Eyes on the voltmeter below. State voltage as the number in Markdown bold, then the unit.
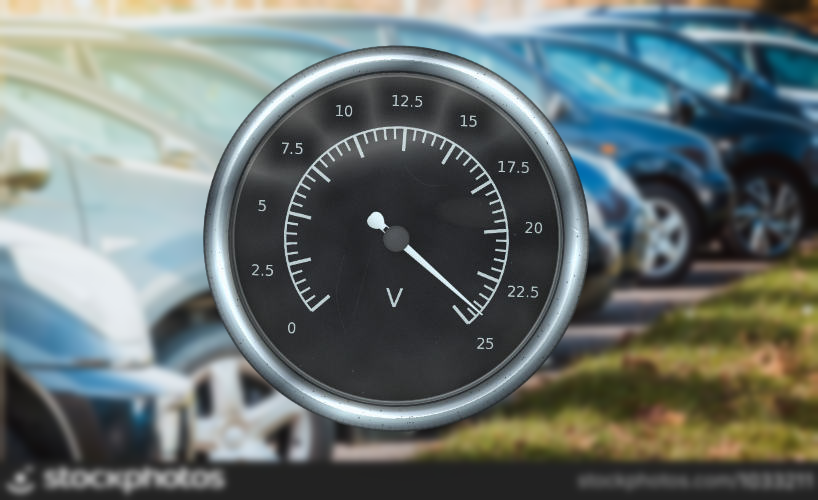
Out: **24.25** V
